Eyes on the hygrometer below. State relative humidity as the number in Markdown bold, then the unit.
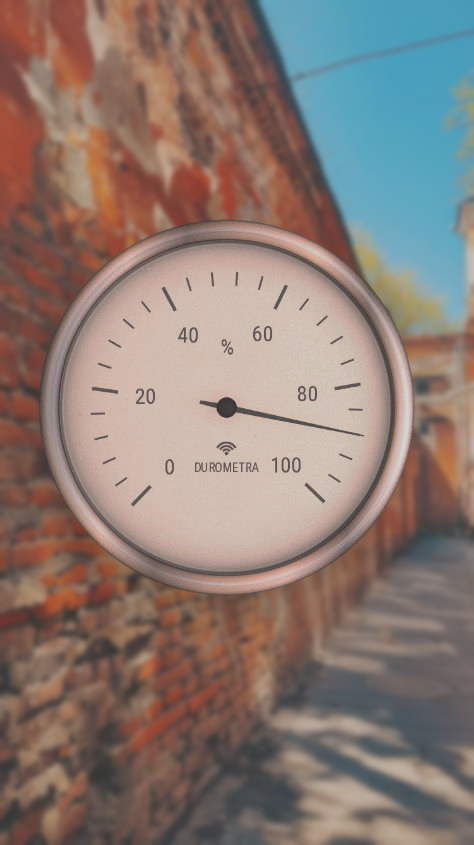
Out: **88** %
